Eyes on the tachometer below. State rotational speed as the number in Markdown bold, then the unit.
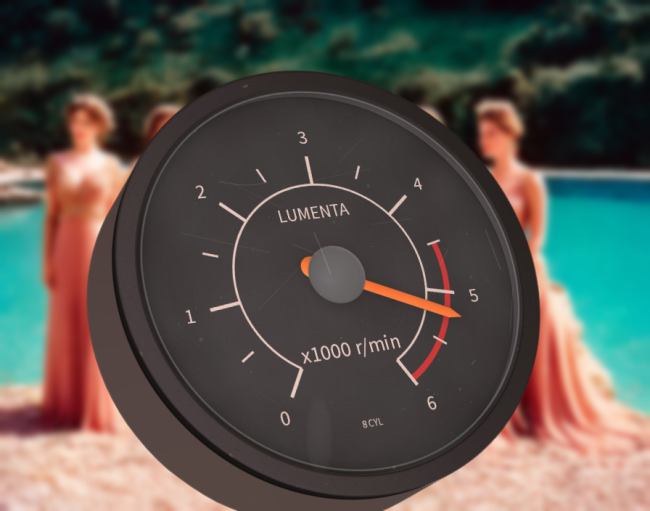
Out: **5250** rpm
